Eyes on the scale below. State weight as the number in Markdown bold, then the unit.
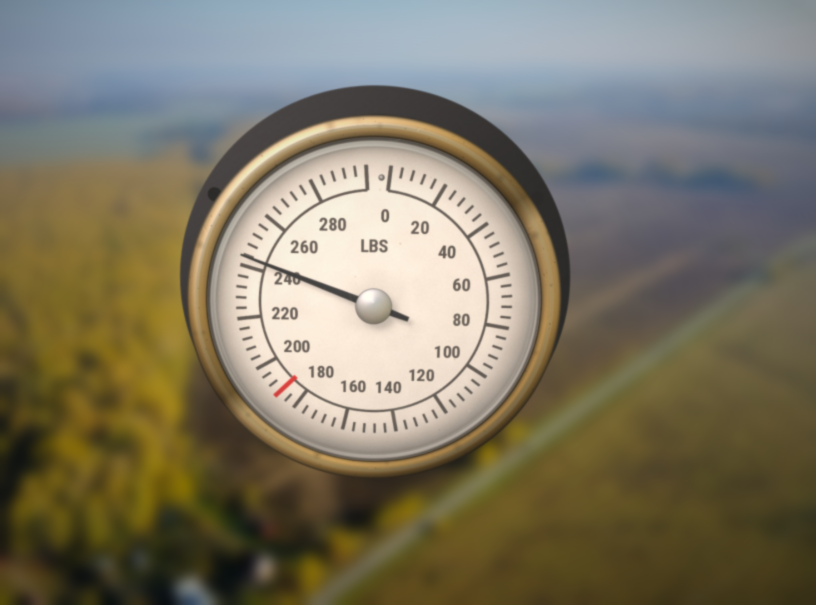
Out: **244** lb
